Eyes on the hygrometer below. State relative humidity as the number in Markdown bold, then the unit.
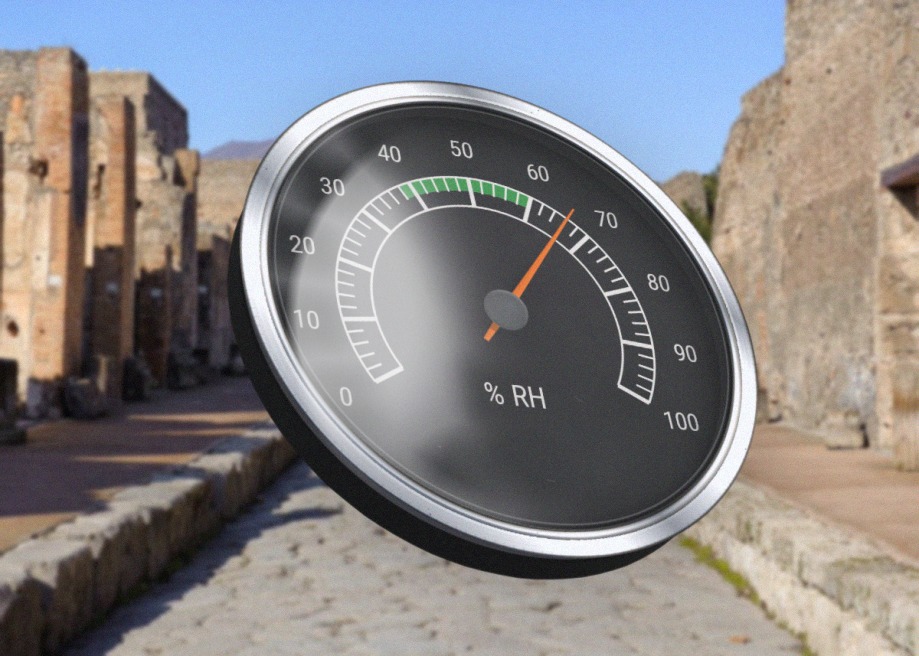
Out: **66** %
